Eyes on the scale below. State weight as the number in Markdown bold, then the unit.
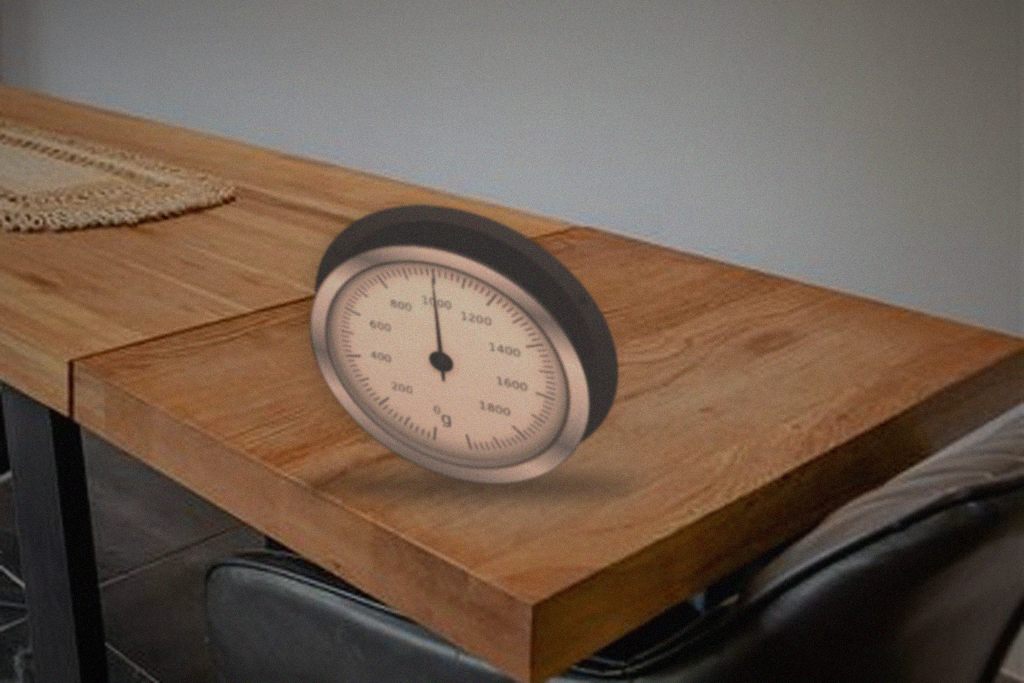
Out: **1000** g
